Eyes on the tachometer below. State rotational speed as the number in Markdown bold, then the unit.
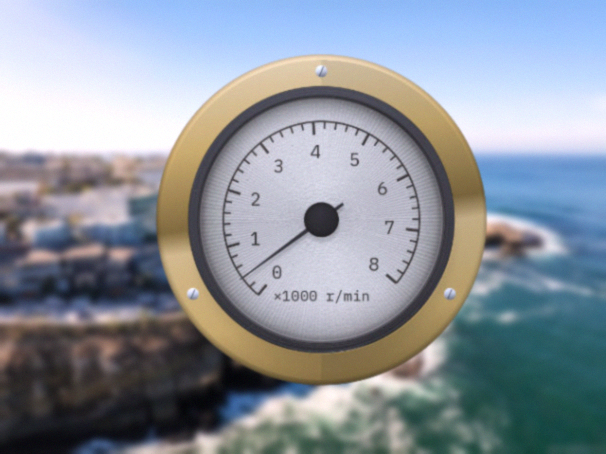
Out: **400** rpm
